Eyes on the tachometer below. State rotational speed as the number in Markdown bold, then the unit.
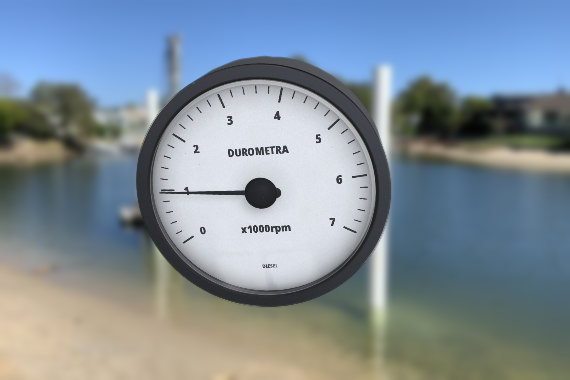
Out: **1000** rpm
